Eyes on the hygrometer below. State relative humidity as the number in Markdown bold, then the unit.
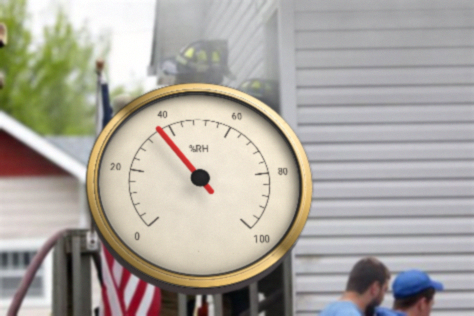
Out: **36** %
